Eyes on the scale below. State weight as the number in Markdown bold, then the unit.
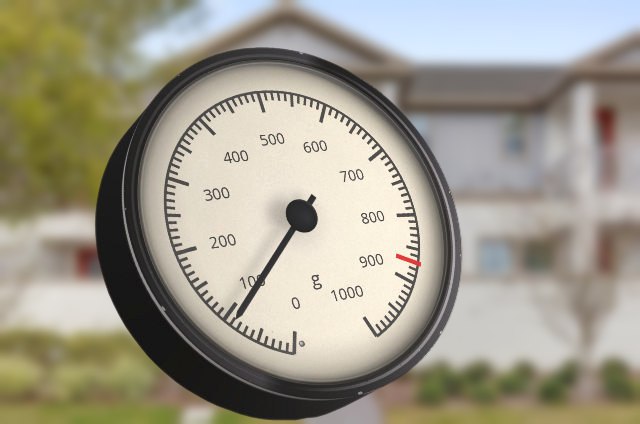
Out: **90** g
